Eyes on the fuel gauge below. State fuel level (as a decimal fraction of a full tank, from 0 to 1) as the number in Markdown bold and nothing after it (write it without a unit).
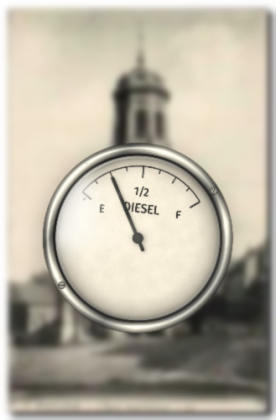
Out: **0.25**
